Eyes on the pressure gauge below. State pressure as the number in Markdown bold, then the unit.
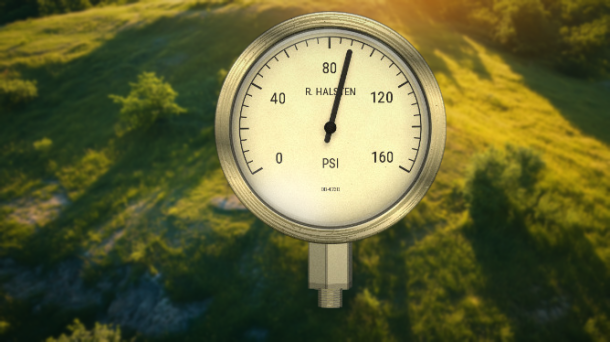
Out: **90** psi
